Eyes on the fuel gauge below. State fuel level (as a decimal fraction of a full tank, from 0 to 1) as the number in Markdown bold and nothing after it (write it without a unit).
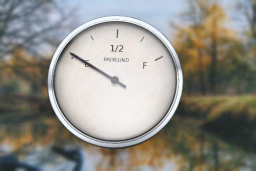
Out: **0**
